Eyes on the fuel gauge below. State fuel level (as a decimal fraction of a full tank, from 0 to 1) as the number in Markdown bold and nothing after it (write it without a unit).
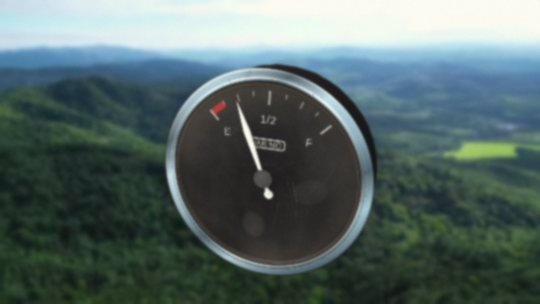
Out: **0.25**
